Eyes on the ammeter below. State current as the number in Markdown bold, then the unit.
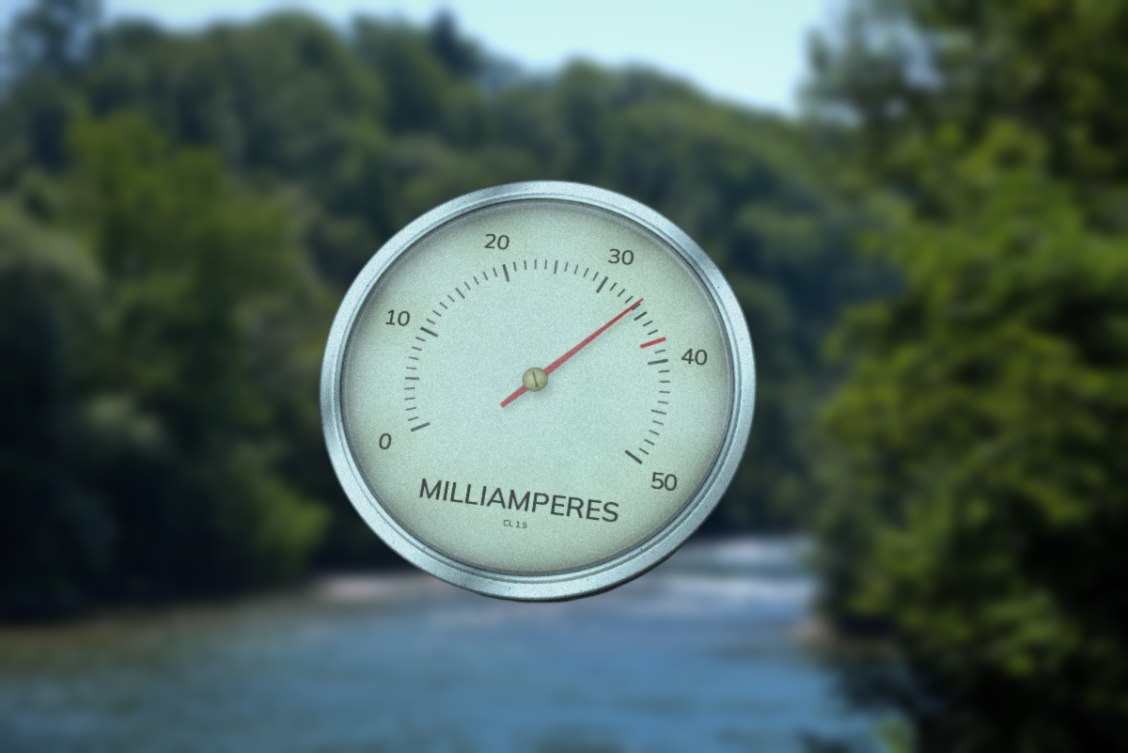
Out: **34** mA
